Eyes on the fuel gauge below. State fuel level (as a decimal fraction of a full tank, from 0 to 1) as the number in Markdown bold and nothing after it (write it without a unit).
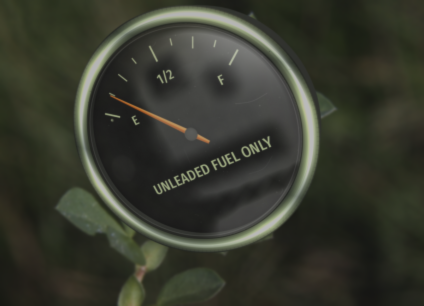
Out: **0.125**
